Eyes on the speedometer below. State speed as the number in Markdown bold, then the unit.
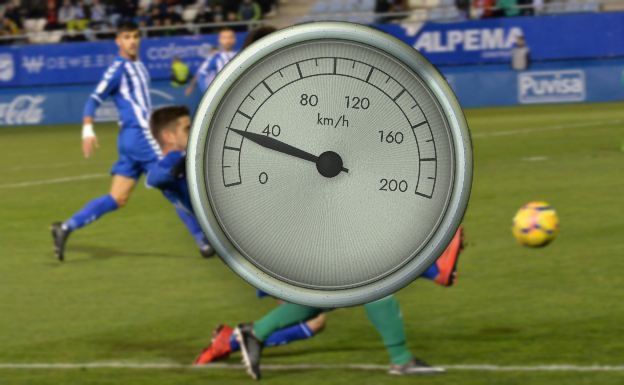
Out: **30** km/h
